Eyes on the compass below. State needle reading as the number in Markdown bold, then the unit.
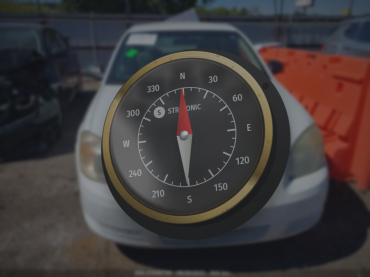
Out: **0** °
